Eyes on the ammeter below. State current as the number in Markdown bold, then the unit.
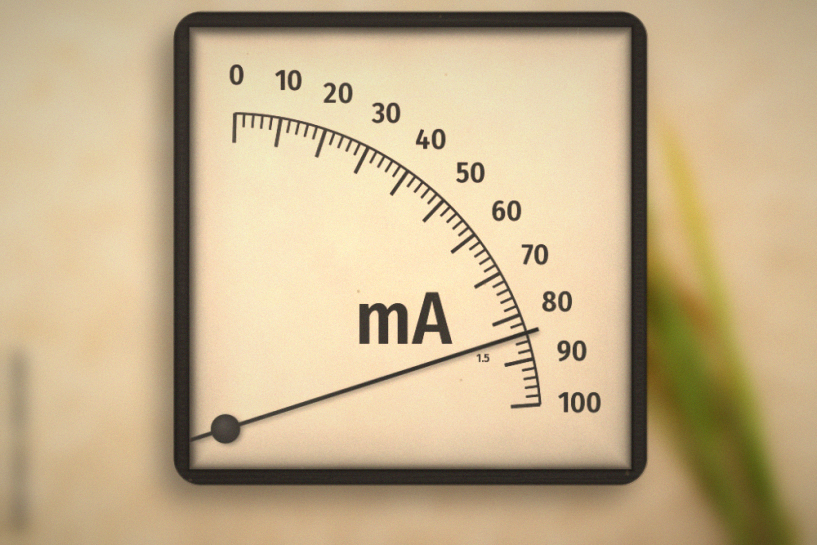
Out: **84** mA
